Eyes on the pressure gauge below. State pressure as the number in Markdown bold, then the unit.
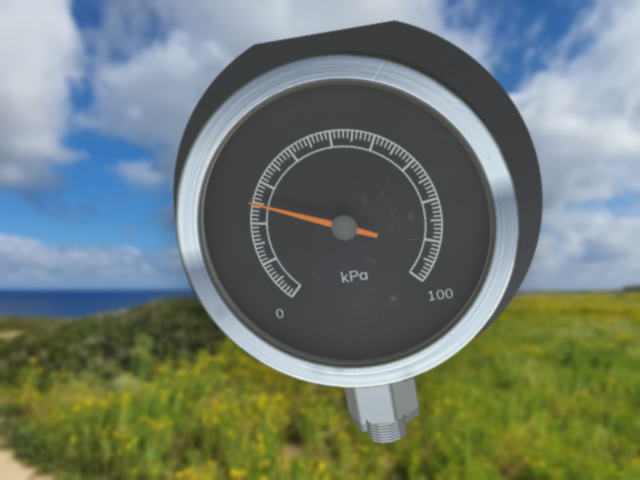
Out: **25** kPa
